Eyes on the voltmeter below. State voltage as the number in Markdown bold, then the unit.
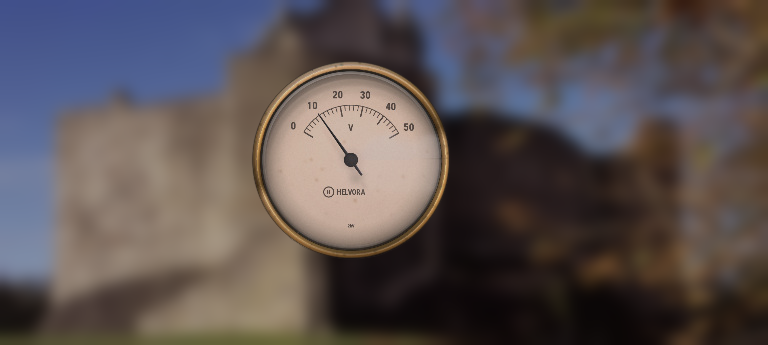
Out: **10** V
